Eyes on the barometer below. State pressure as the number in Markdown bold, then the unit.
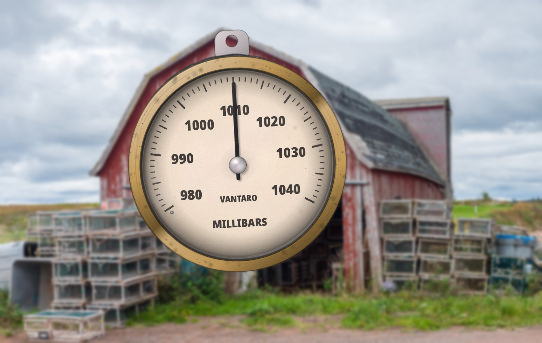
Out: **1010** mbar
